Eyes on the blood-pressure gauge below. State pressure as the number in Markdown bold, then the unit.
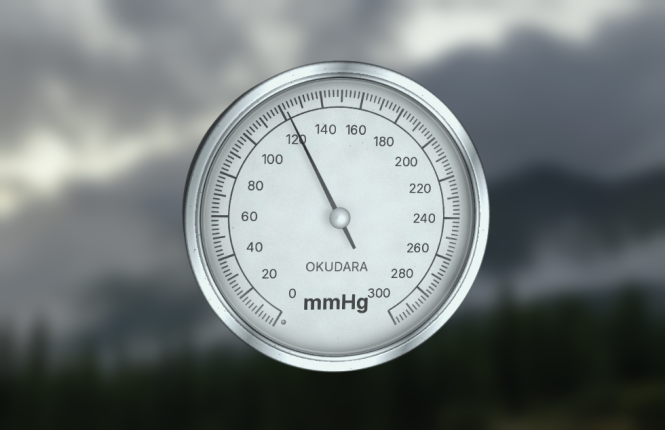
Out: **122** mmHg
